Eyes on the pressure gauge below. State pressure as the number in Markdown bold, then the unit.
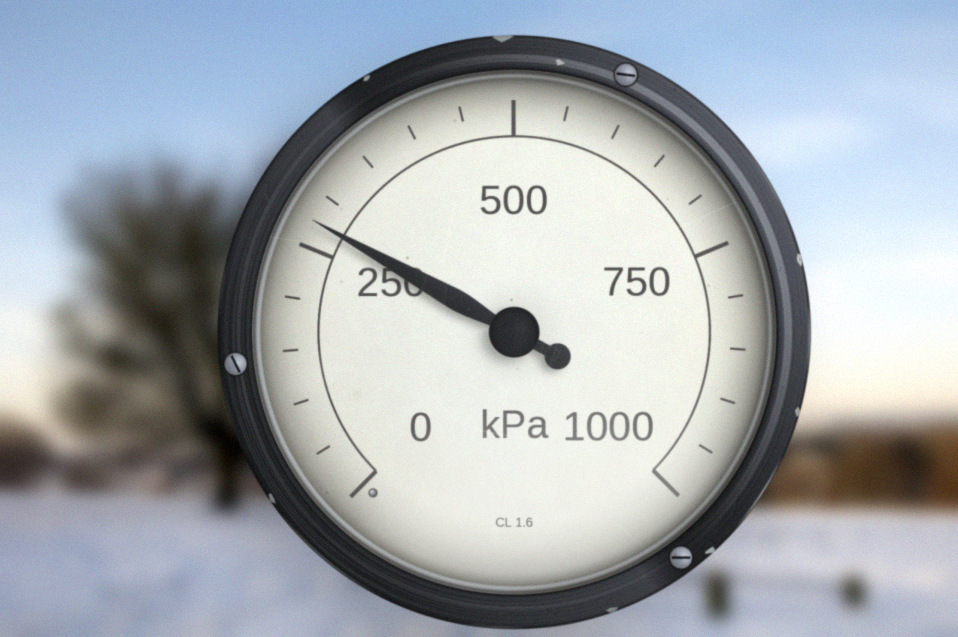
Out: **275** kPa
